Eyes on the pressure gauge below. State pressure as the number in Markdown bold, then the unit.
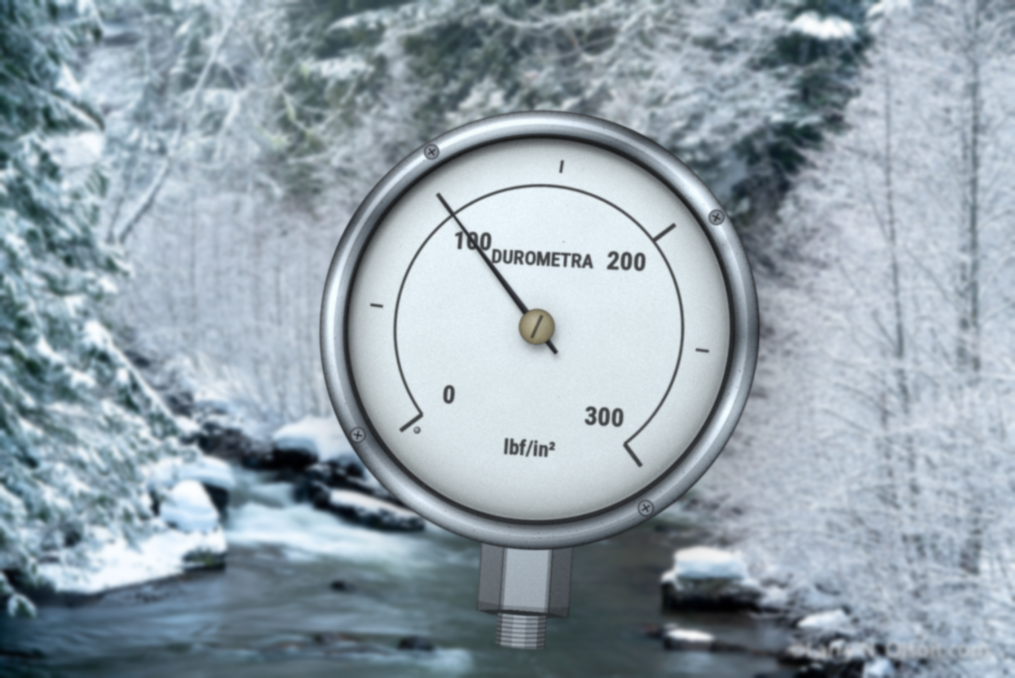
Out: **100** psi
